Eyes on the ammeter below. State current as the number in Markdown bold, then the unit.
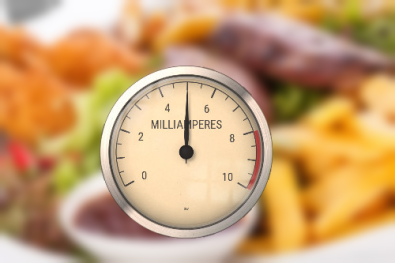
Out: **5** mA
